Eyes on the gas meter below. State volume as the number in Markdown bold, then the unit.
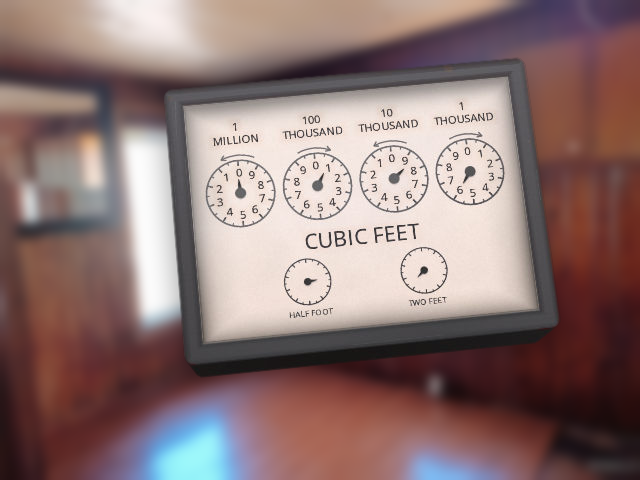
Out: **8600** ft³
